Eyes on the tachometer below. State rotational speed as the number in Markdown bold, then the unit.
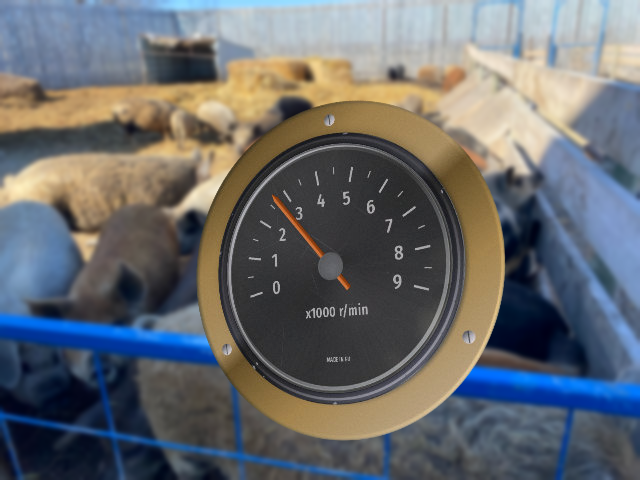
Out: **2750** rpm
